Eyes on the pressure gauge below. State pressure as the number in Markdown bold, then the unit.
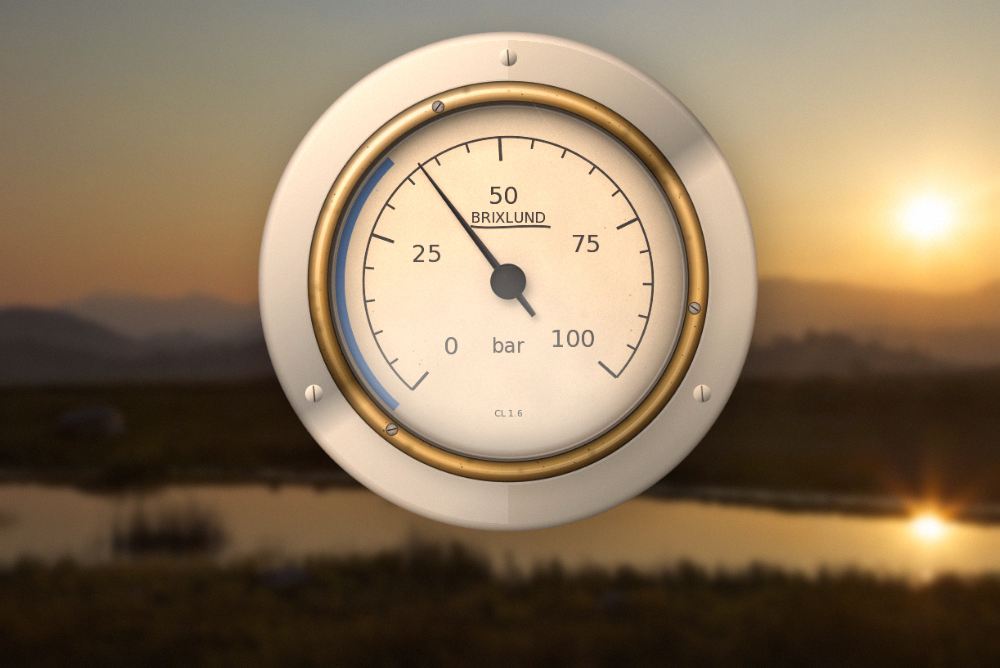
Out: **37.5** bar
